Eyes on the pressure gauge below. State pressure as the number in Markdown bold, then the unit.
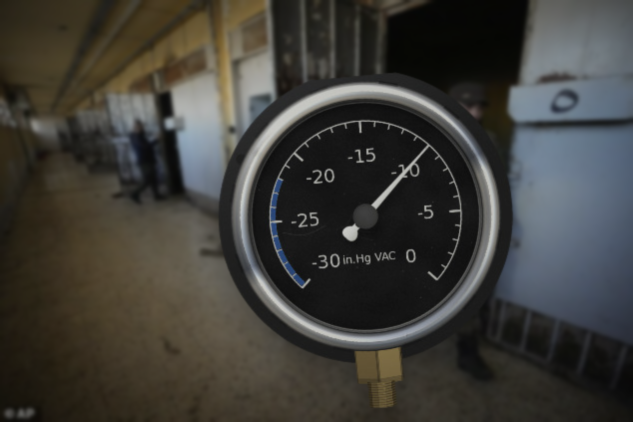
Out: **-10** inHg
